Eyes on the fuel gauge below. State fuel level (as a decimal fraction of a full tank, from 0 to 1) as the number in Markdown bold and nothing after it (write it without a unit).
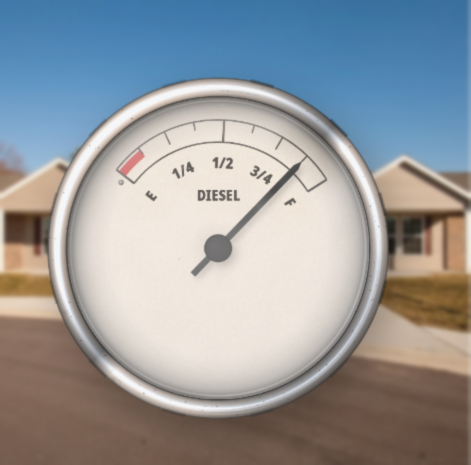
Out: **0.875**
